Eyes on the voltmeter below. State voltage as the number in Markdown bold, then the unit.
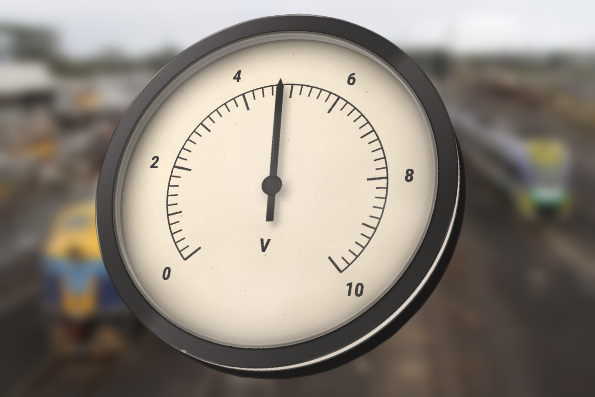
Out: **4.8** V
